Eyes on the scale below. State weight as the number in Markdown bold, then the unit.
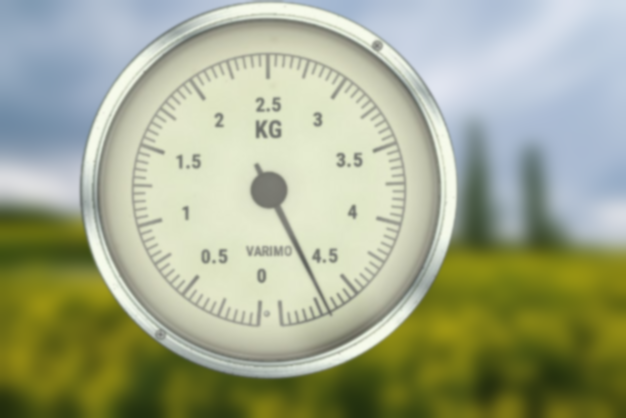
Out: **4.7** kg
